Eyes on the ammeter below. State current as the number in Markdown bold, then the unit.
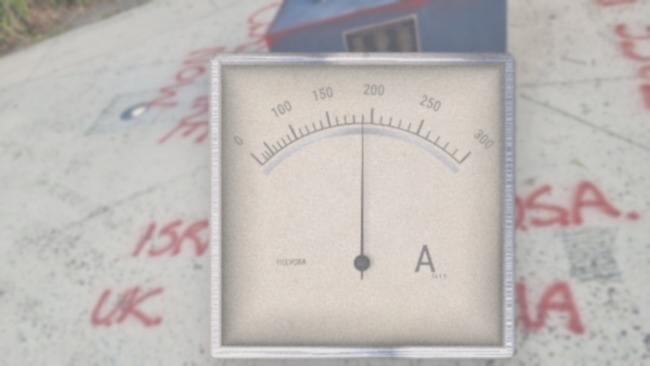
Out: **190** A
